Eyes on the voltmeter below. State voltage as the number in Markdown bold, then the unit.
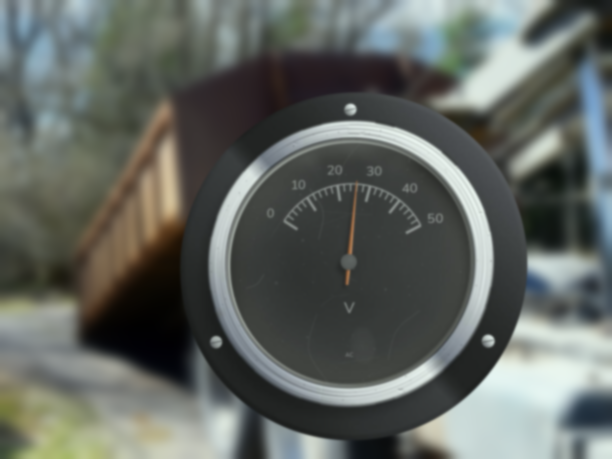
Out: **26** V
